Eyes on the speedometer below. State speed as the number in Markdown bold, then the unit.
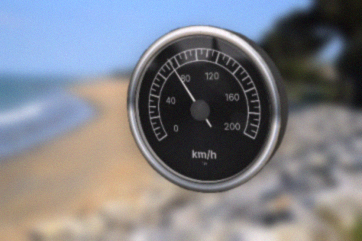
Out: **75** km/h
